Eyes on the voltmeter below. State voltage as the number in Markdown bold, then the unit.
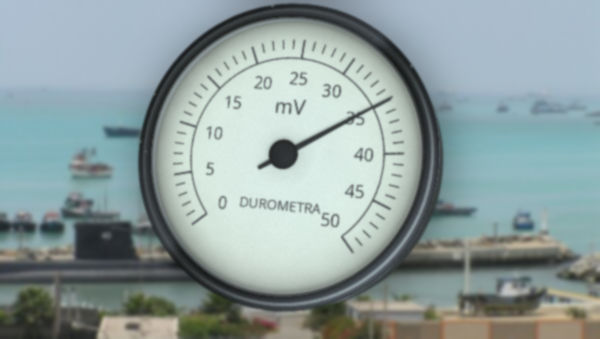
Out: **35** mV
